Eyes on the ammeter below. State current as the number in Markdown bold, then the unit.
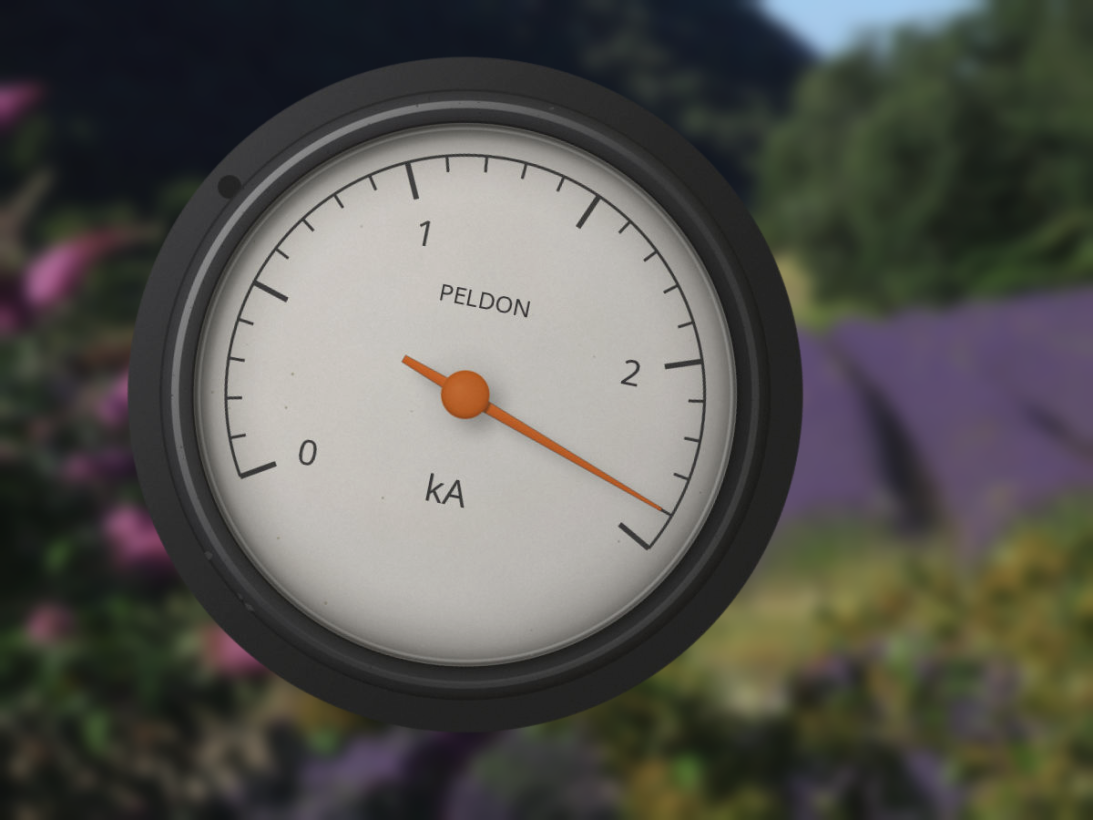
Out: **2.4** kA
